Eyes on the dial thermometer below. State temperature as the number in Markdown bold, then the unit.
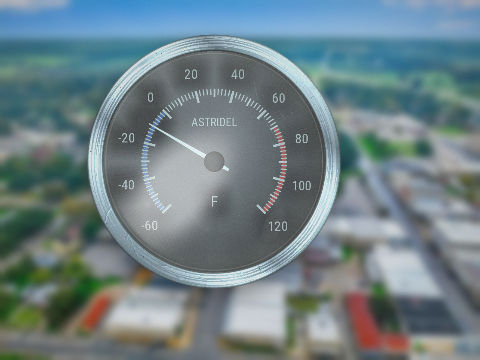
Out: **-10** °F
